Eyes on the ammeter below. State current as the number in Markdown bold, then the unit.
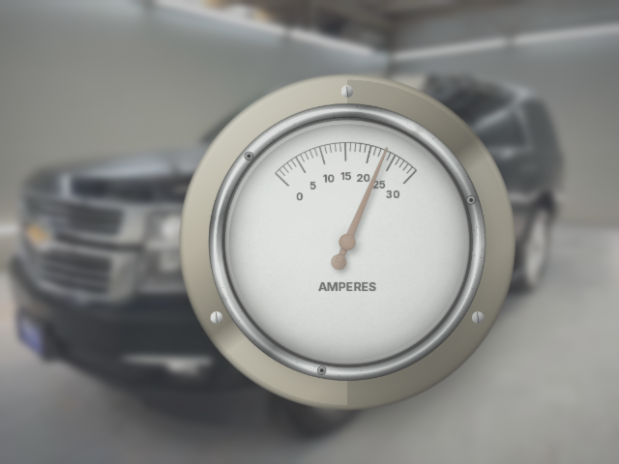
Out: **23** A
